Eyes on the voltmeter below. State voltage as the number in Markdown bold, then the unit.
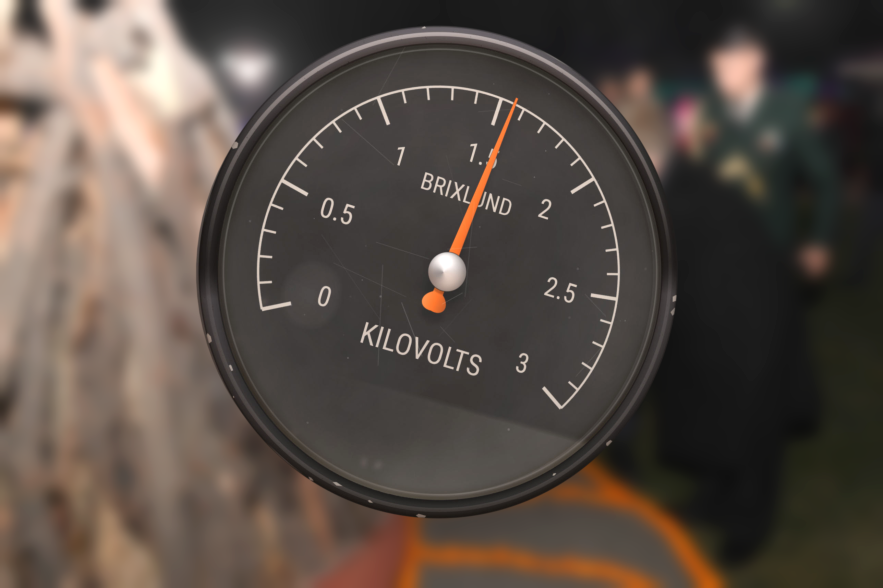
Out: **1.55** kV
